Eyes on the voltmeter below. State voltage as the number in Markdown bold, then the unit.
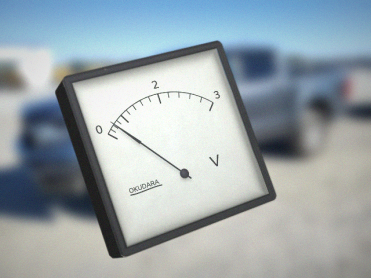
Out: **0.6** V
